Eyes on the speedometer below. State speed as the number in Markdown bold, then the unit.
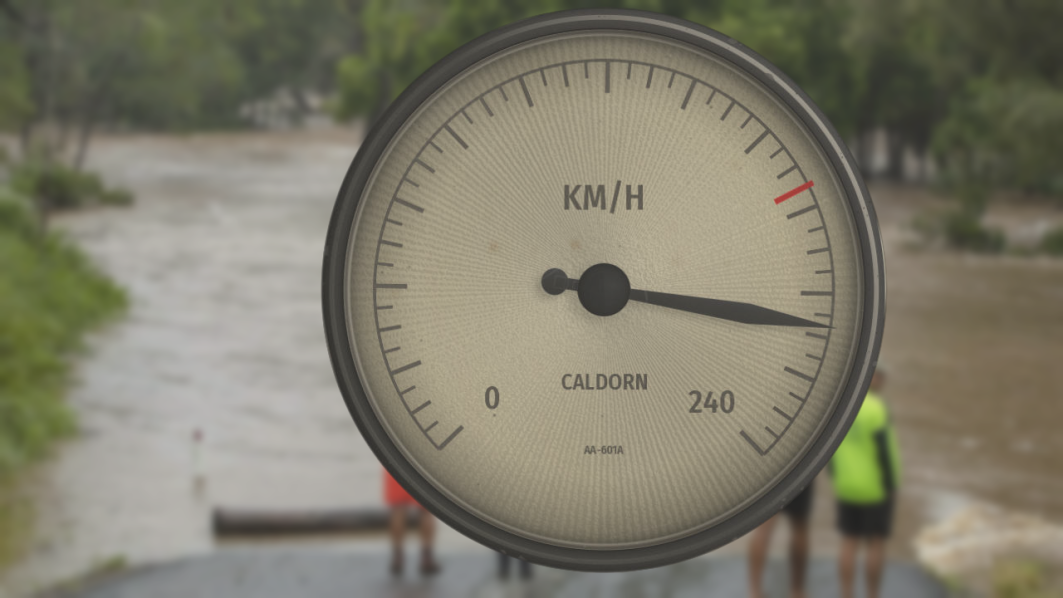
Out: **207.5** km/h
